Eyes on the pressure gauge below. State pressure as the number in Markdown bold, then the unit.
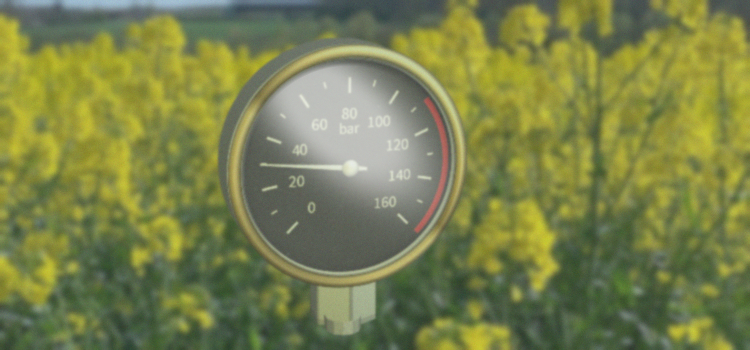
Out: **30** bar
